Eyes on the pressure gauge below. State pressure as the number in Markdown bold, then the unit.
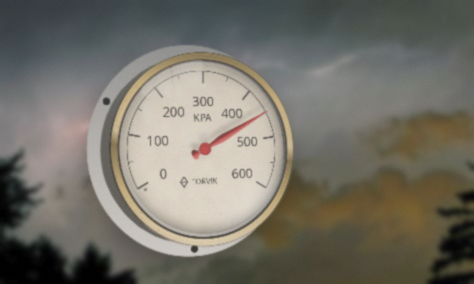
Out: **450** kPa
